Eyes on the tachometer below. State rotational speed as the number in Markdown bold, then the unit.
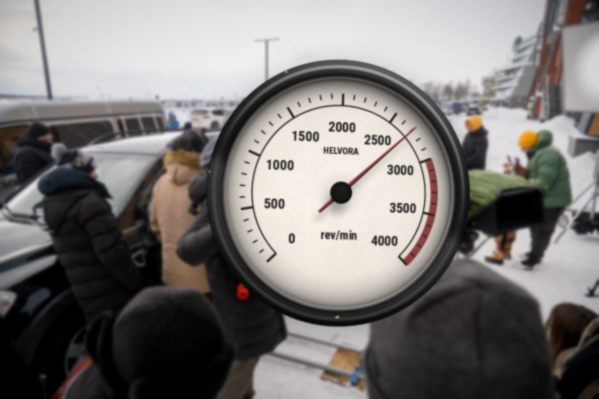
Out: **2700** rpm
